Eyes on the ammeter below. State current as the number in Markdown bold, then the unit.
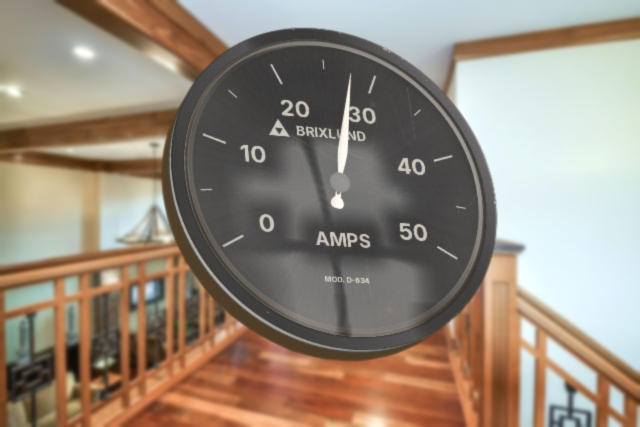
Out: **27.5** A
